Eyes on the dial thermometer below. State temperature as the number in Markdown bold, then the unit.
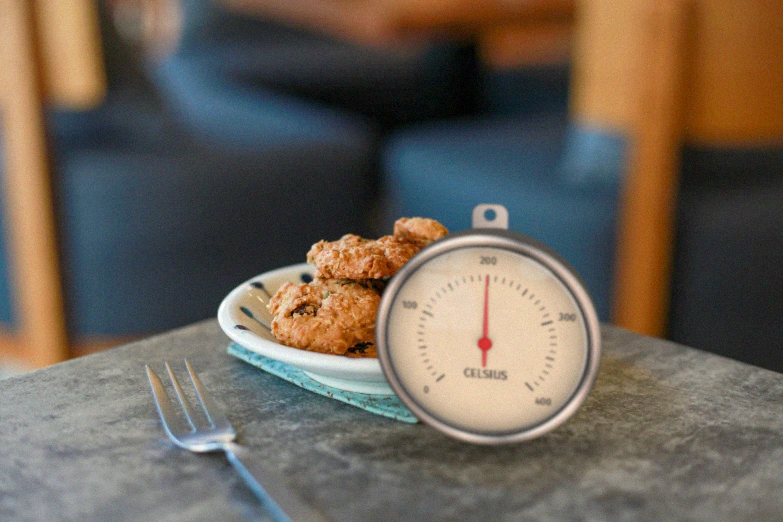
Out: **200** °C
